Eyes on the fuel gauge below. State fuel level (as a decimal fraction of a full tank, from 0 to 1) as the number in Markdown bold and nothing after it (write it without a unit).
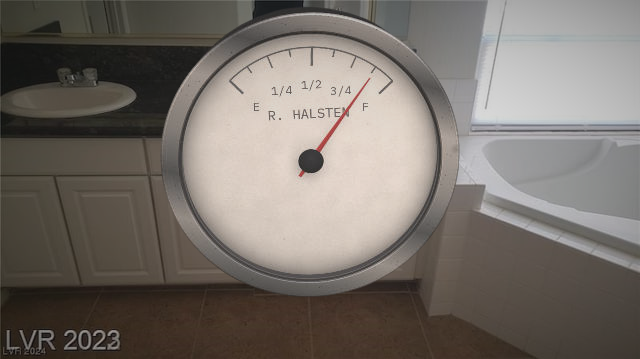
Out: **0.875**
